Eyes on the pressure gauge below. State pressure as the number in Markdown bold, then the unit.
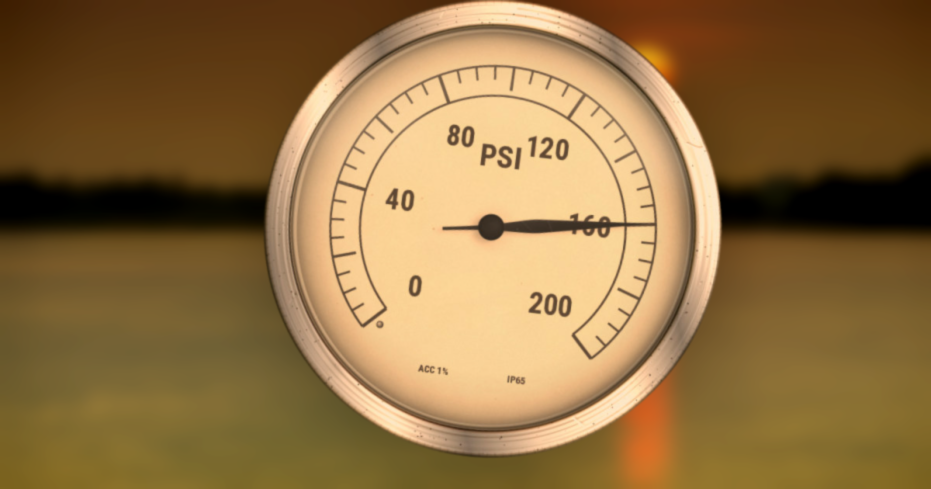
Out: **160** psi
